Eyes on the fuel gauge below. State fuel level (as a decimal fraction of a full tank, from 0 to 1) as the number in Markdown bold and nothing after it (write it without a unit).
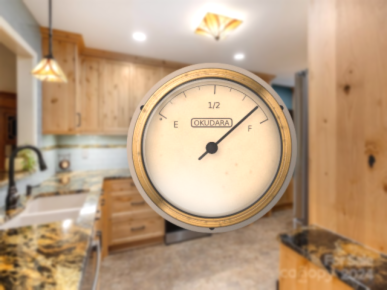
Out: **0.875**
